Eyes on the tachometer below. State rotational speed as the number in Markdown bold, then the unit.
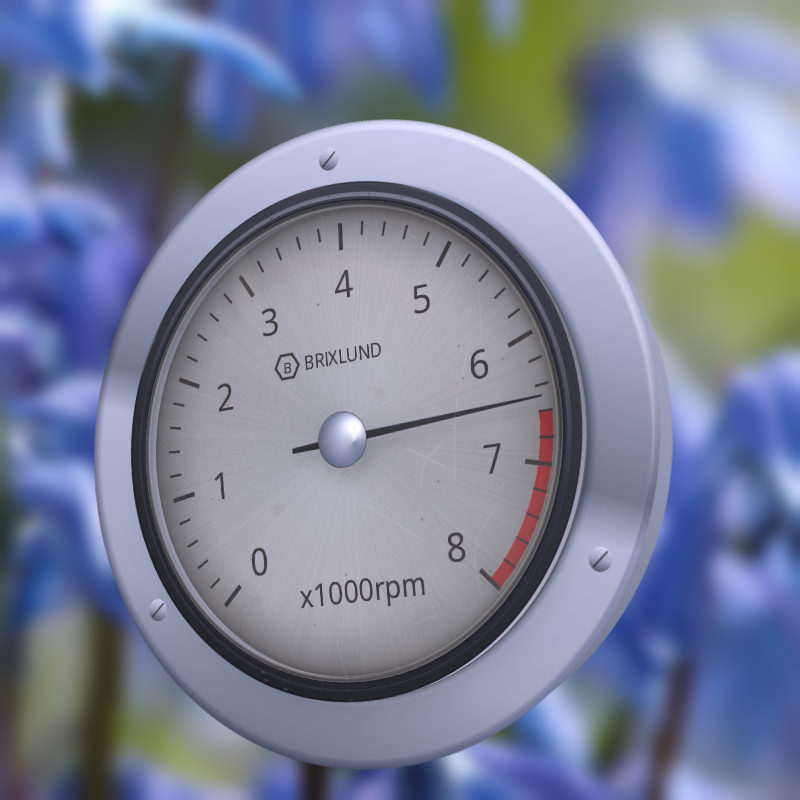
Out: **6500** rpm
